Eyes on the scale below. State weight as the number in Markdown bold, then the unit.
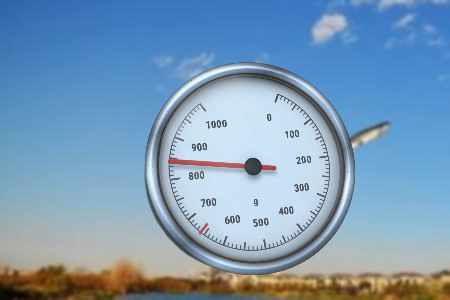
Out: **840** g
